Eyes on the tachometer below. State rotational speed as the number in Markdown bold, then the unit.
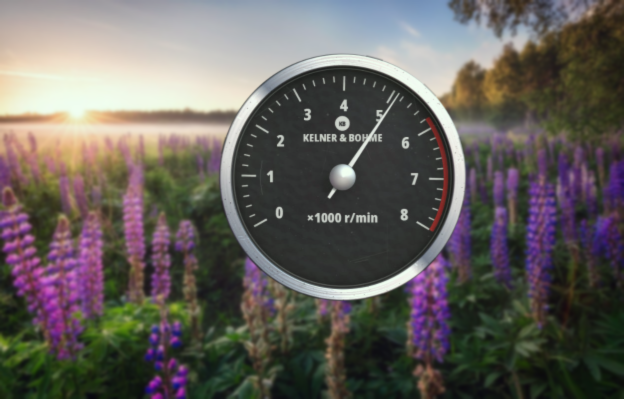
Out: **5100** rpm
